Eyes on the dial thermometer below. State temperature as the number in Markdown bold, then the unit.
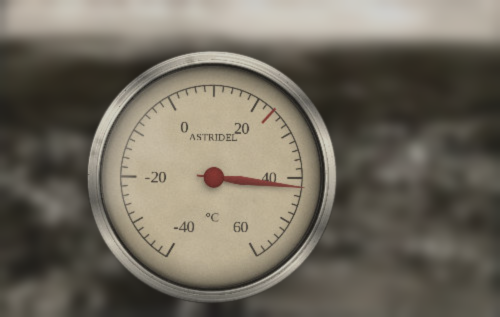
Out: **42** °C
